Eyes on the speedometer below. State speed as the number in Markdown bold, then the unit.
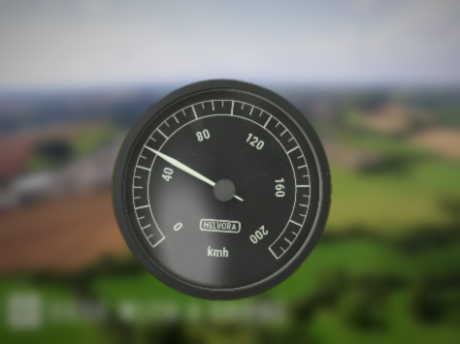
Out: **50** km/h
